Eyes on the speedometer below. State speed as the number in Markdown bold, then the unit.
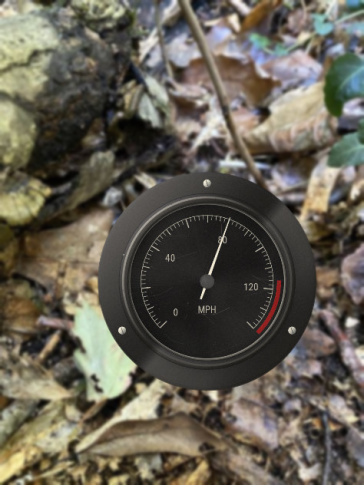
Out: **80** mph
